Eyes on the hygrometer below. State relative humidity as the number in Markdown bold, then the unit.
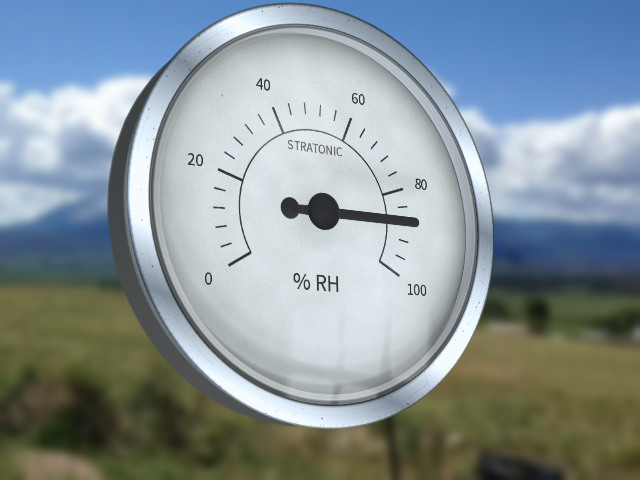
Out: **88** %
